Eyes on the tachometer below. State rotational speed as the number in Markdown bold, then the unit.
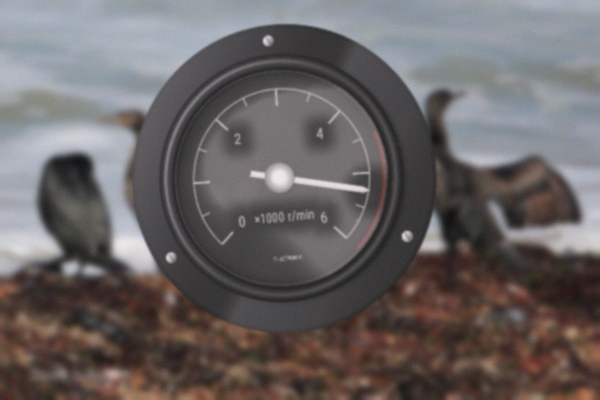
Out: **5250** rpm
